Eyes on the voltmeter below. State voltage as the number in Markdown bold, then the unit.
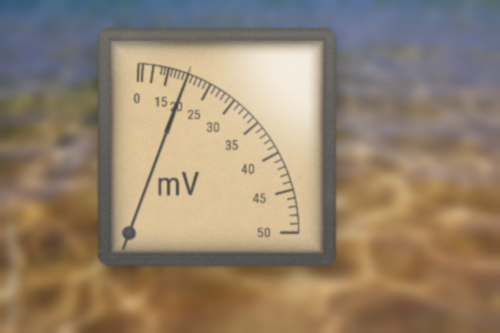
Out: **20** mV
